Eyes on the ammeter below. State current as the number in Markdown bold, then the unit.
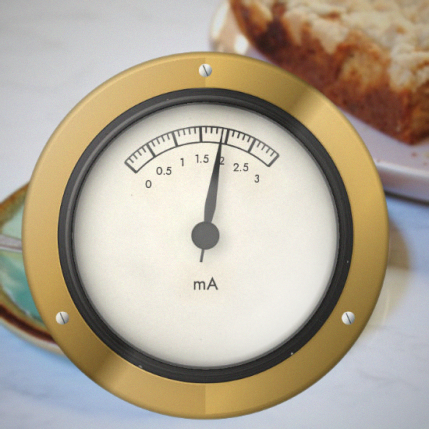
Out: **1.9** mA
